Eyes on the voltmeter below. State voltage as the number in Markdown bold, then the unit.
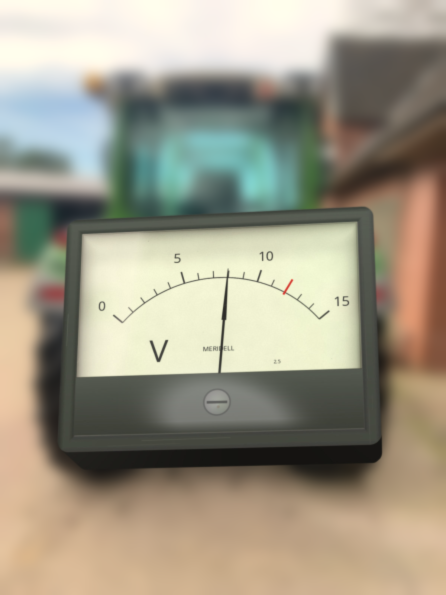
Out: **8** V
